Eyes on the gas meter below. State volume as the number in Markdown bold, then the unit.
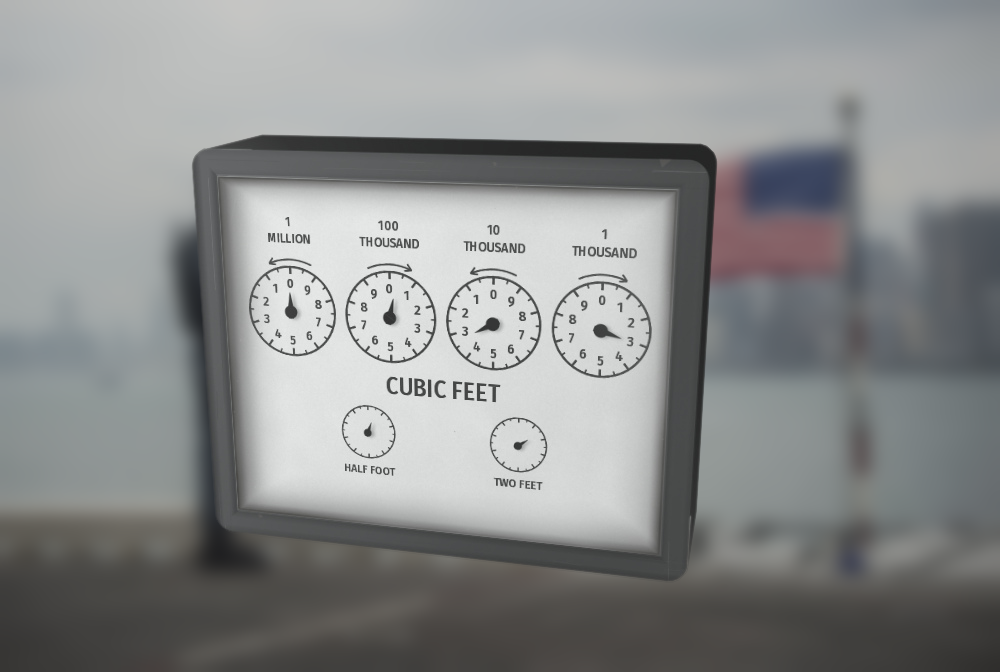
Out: **3300** ft³
